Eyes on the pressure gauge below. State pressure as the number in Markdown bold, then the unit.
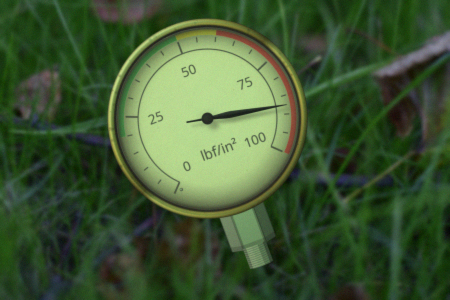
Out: **87.5** psi
